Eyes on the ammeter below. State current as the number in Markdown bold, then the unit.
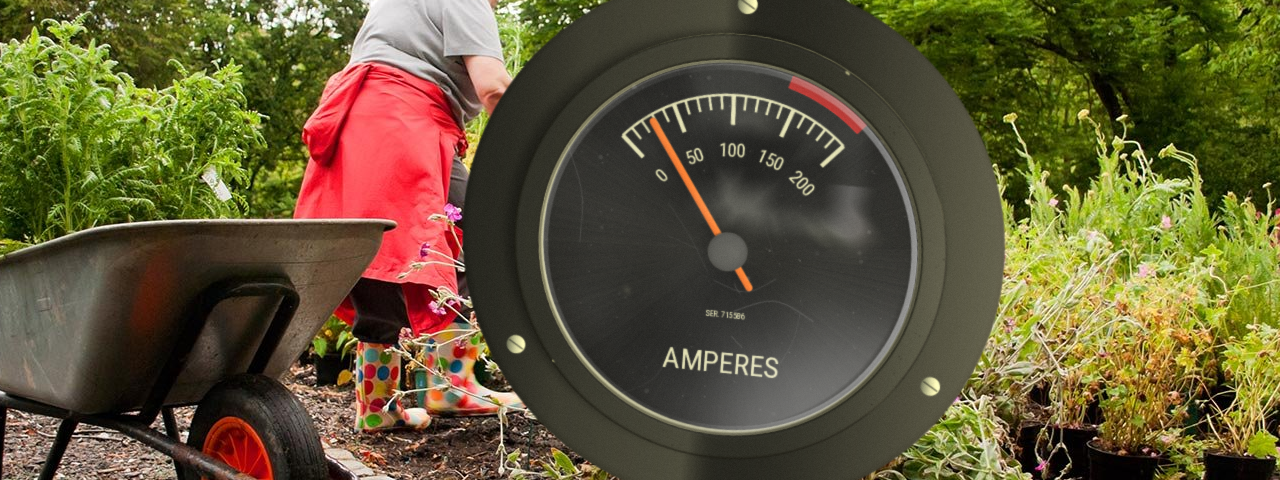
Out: **30** A
